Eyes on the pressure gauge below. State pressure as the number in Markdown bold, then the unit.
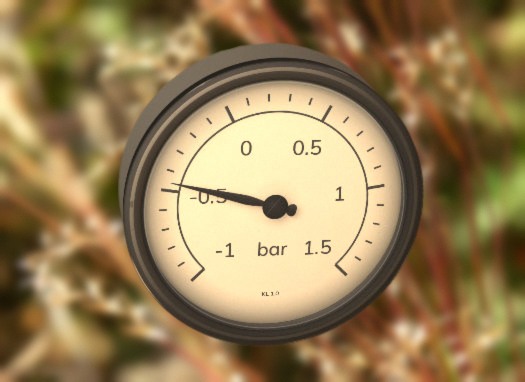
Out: **-0.45** bar
